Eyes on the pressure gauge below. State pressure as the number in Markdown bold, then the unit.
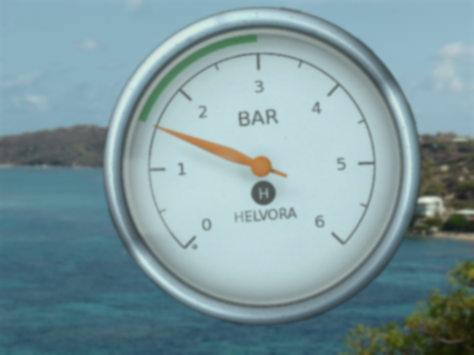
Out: **1.5** bar
